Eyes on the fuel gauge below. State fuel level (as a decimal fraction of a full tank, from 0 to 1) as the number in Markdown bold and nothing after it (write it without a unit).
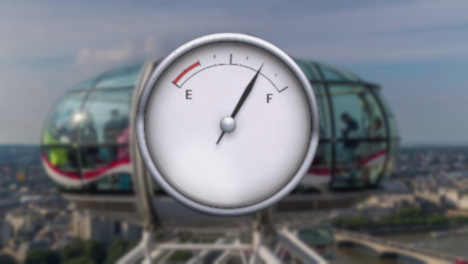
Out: **0.75**
